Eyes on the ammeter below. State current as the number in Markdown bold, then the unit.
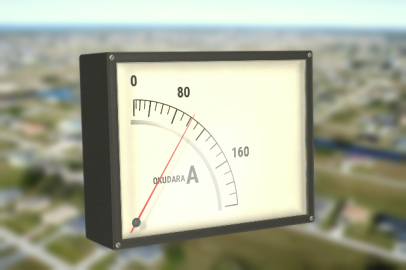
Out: **100** A
